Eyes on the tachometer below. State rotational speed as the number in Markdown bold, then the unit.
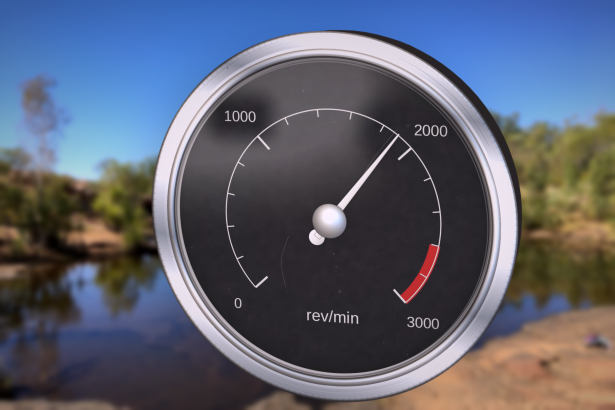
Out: **1900** rpm
